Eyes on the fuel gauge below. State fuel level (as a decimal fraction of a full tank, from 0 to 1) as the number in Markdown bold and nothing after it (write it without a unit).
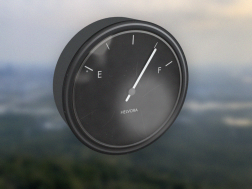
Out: **0.75**
